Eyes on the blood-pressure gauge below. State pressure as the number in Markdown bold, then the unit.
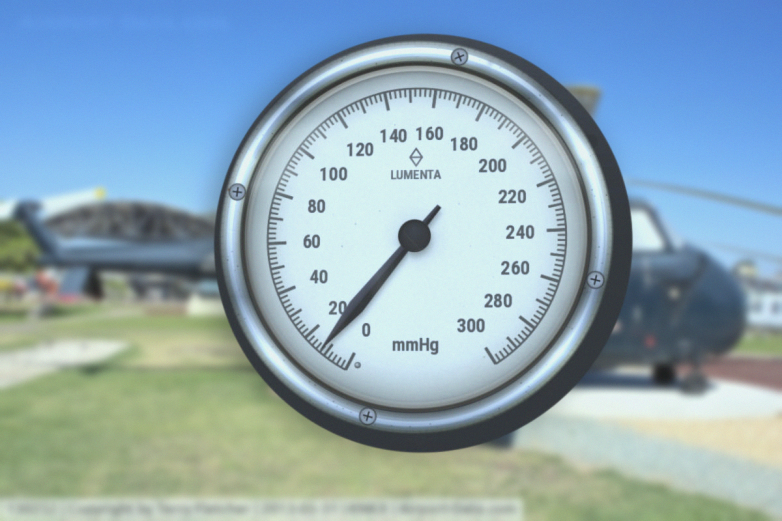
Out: **12** mmHg
